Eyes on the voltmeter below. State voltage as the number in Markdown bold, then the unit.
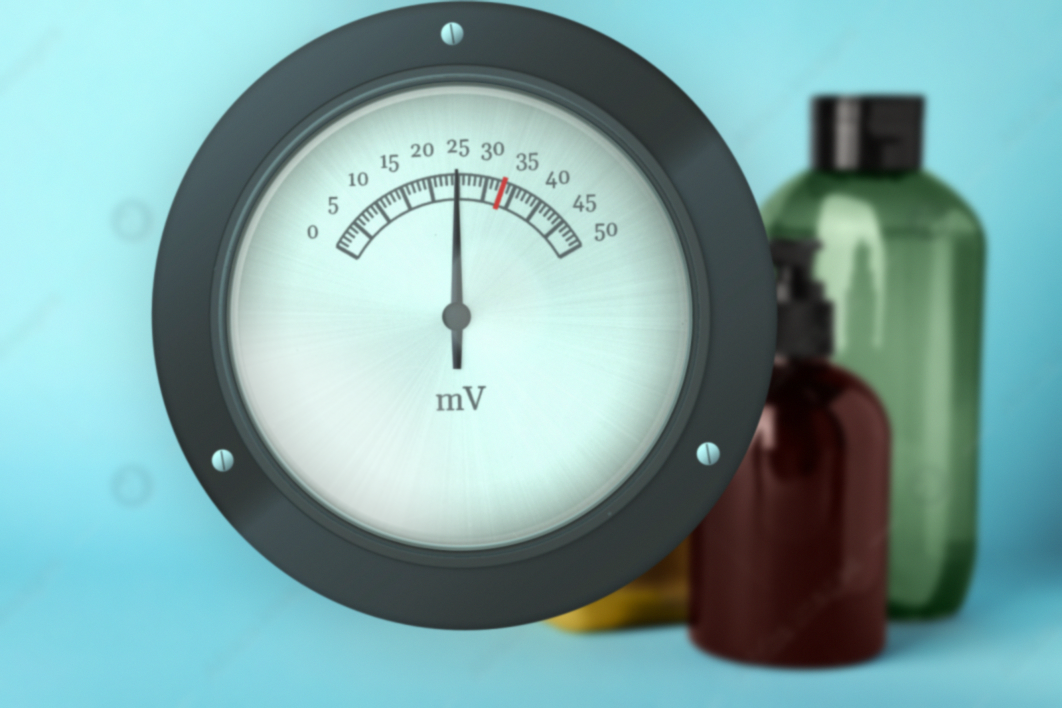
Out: **25** mV
